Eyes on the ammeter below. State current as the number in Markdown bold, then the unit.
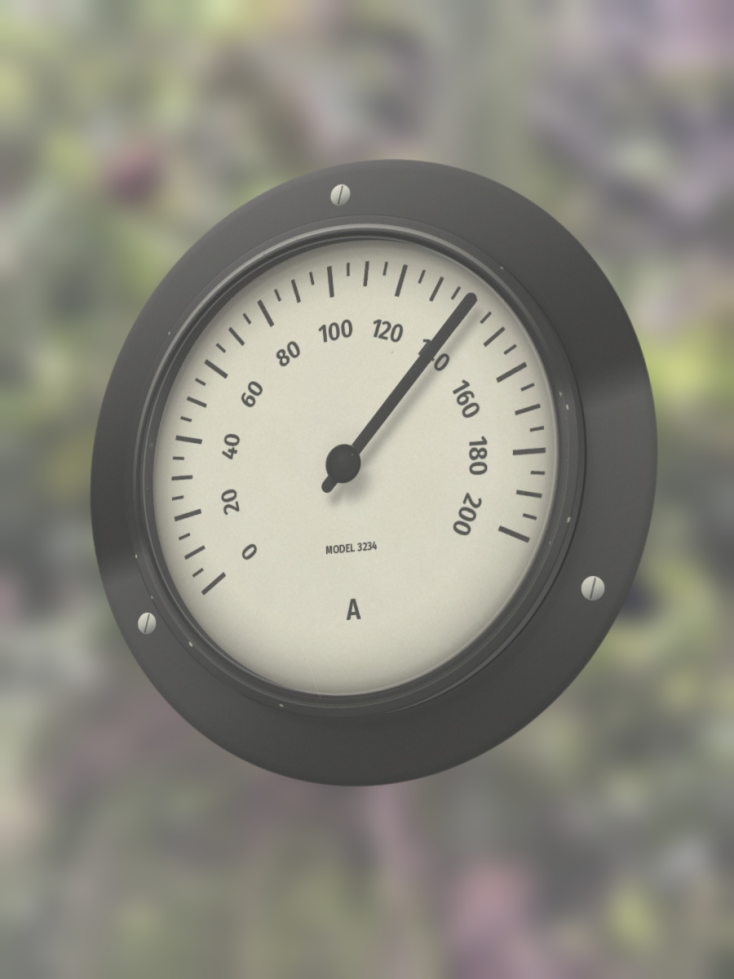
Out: **140** A
